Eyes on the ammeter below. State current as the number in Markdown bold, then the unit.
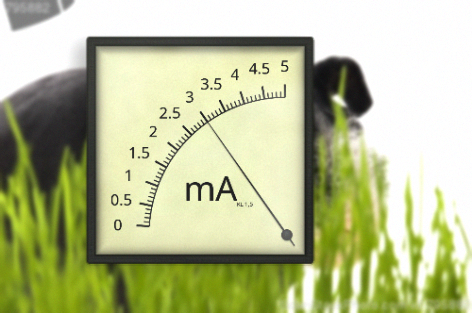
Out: **3** mA
